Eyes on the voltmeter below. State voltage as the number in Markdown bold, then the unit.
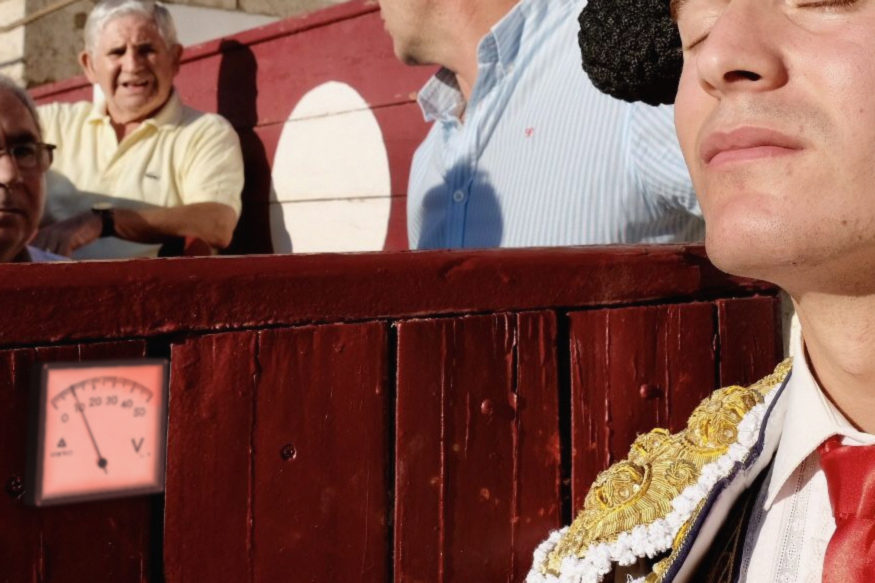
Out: **10** V
